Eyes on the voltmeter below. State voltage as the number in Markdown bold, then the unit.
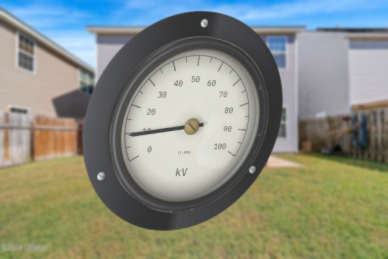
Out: **10** kV
